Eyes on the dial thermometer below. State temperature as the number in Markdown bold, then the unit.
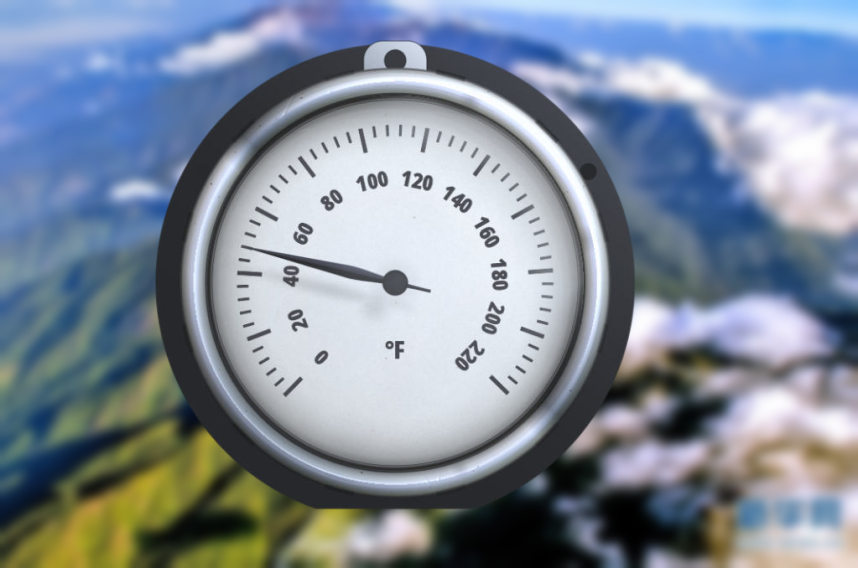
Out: **48** °F
